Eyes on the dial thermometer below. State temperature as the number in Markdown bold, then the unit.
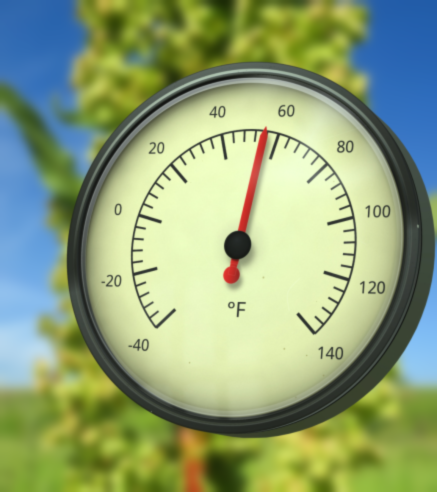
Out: **56** °F
